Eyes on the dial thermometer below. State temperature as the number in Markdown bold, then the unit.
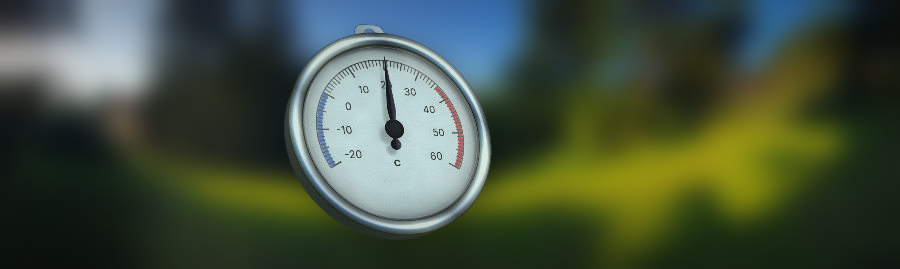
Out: **20** °C
